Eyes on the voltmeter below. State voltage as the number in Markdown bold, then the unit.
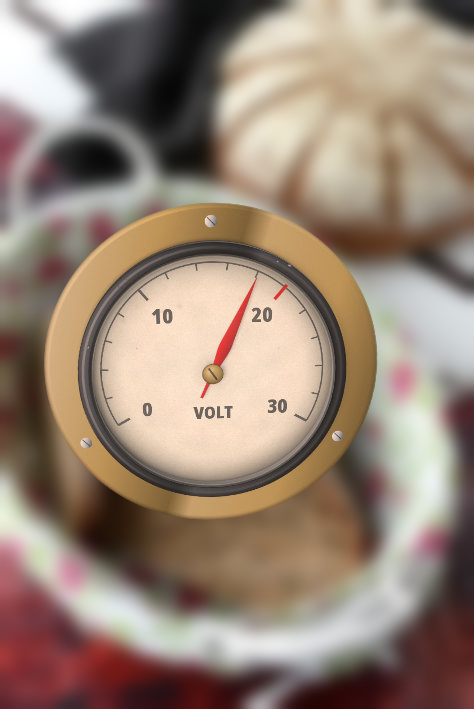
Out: **18** V
